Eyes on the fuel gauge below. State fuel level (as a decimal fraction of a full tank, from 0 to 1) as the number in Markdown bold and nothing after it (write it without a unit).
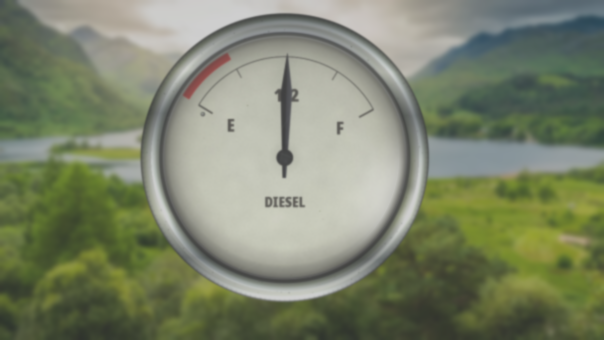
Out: **0.5**
